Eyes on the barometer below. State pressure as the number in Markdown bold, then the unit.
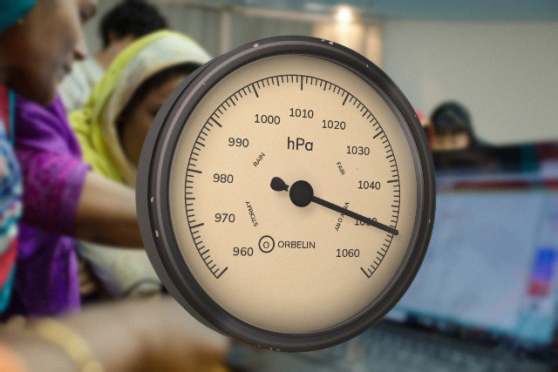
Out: **1050** hPa
